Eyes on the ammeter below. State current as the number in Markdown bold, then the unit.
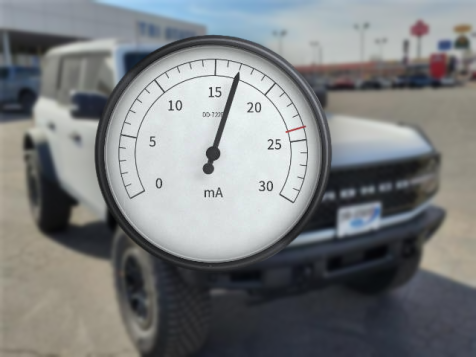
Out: **17** mA
